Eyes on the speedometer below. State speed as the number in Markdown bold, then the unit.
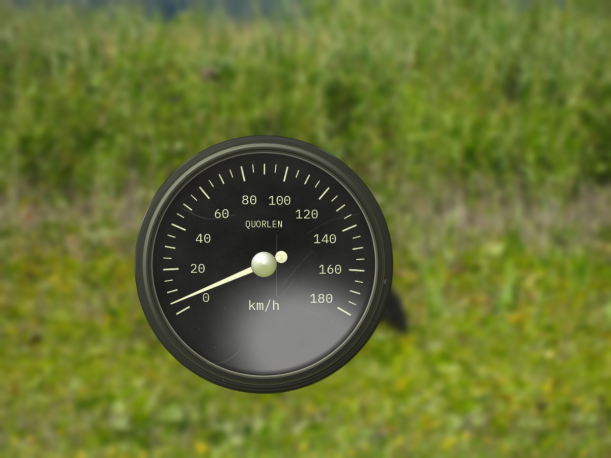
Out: **5** km/h
